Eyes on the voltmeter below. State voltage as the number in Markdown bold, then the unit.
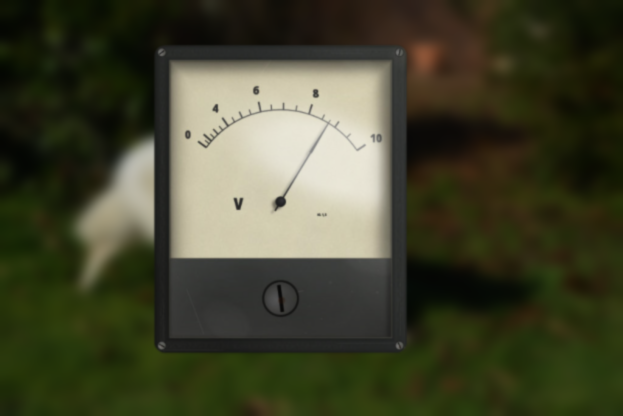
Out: **8.75** V
